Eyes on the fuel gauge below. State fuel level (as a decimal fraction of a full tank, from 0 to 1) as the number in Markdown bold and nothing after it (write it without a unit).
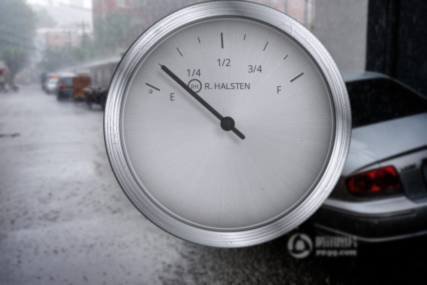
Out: **0.125**
